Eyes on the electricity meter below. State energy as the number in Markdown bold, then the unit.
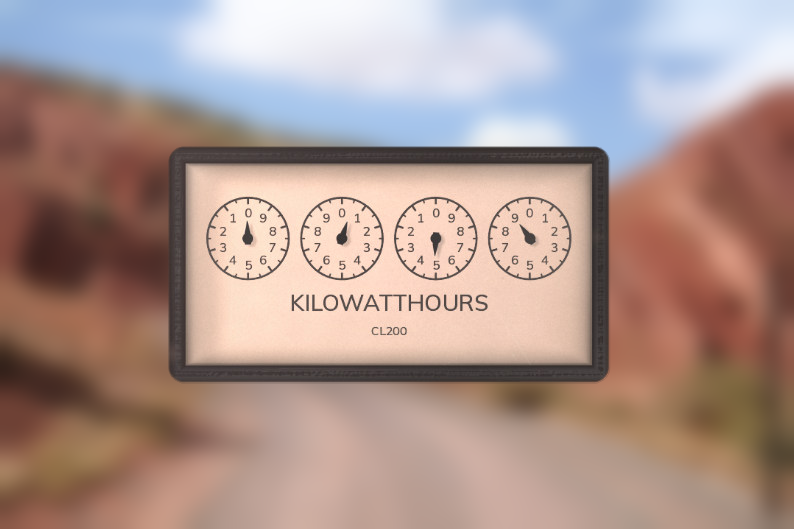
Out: **49** kWh
